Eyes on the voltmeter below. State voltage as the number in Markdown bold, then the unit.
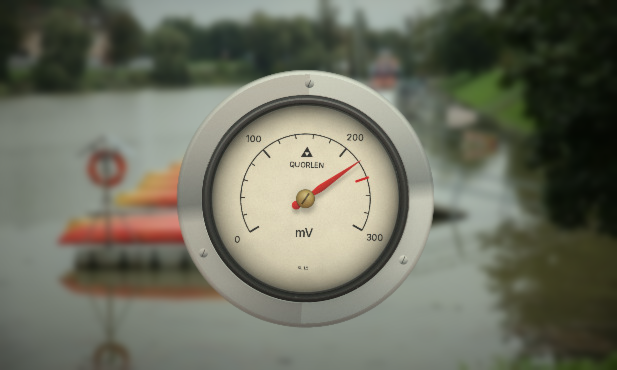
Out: **220** mV
